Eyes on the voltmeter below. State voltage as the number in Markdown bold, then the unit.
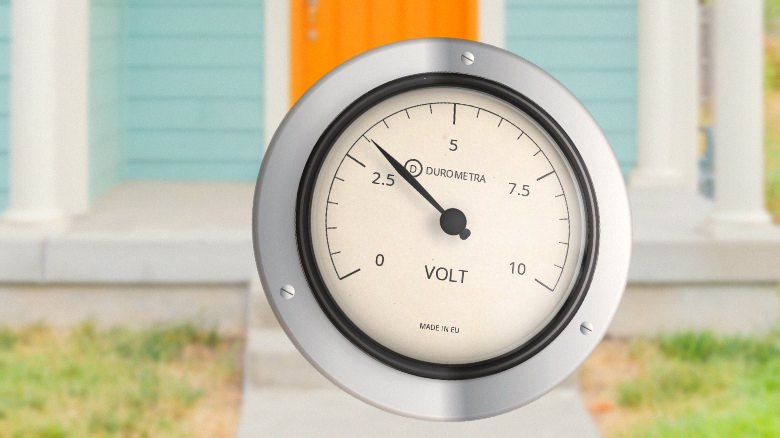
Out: **3** V
